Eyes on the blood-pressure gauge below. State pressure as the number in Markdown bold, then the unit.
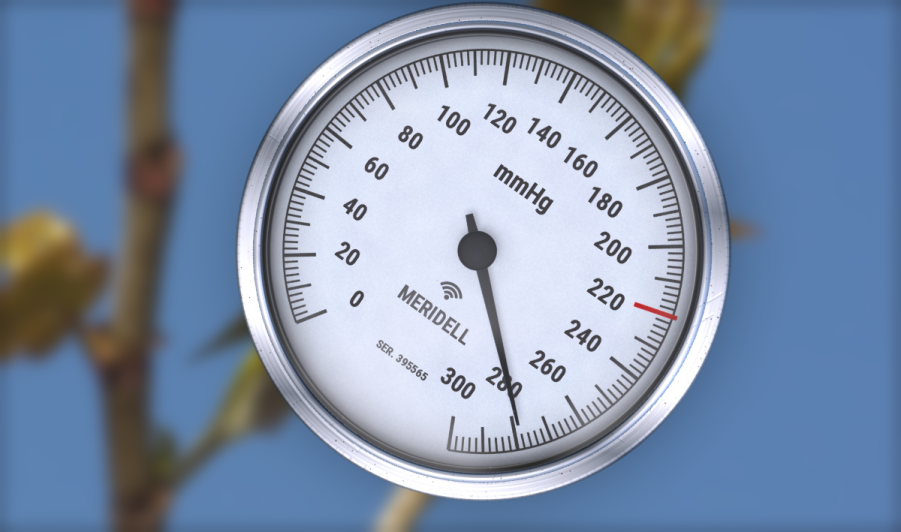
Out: **278** mmHg
